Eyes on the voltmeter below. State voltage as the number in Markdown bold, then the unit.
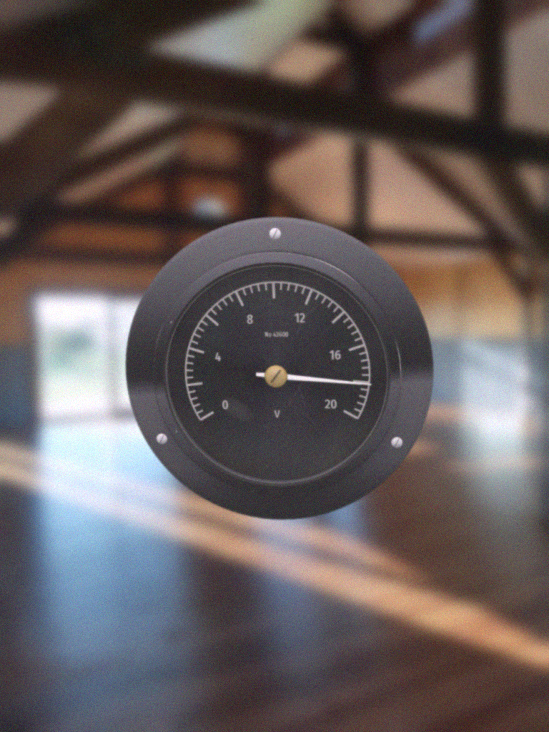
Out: **18** V
